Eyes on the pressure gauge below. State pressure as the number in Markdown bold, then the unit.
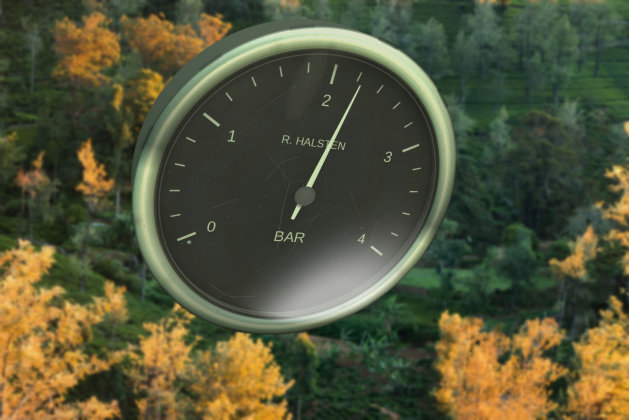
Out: **2.2** bar
